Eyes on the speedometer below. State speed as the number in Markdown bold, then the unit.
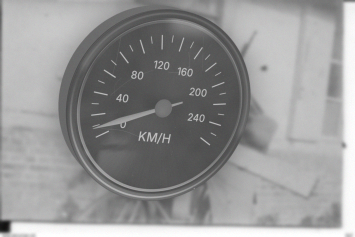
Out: **10** km/h
